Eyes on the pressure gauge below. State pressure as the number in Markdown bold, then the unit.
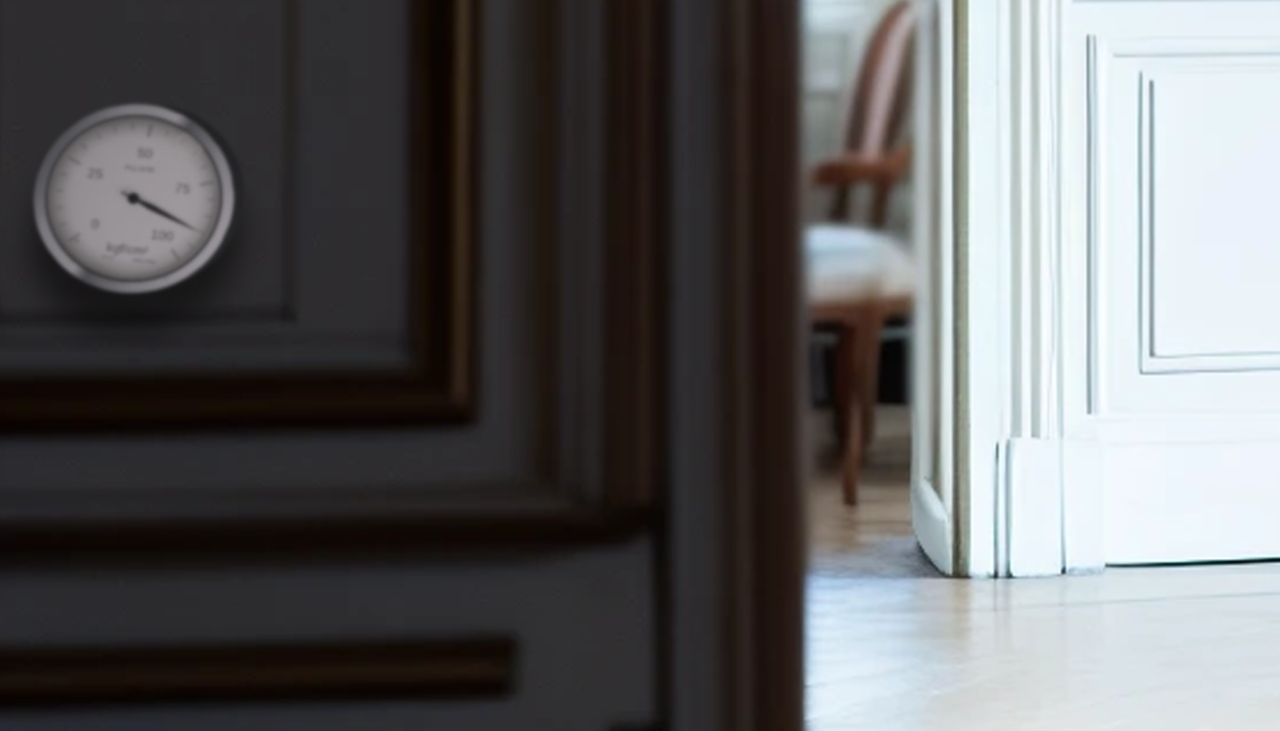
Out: **90** kg/cm²
